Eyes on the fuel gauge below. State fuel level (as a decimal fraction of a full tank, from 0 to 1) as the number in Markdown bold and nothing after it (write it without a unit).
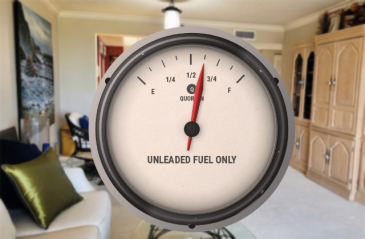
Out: **0.625**
